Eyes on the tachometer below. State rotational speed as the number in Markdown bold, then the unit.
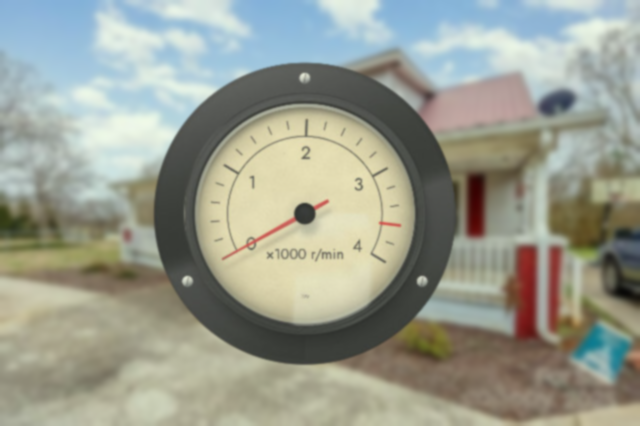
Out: **0** rpm
